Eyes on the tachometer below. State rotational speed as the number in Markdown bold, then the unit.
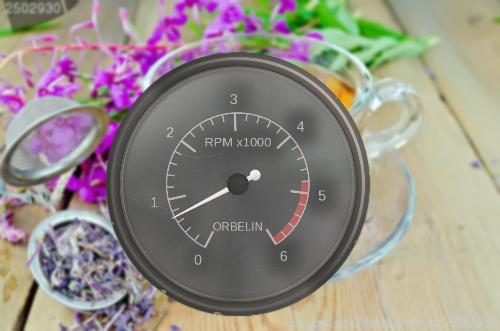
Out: **700** rpm
